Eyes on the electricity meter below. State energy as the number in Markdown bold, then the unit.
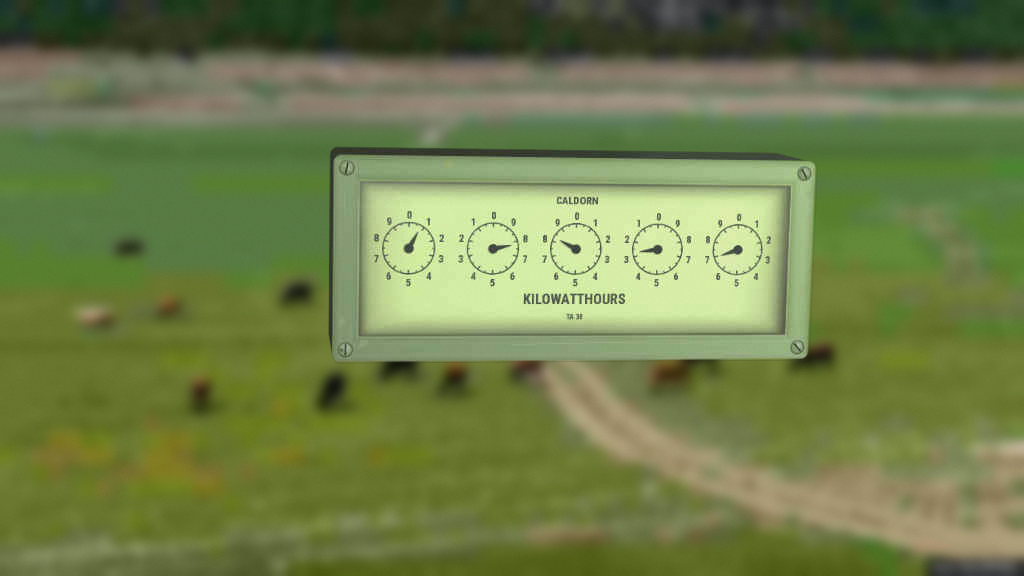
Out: **7827** kWh
